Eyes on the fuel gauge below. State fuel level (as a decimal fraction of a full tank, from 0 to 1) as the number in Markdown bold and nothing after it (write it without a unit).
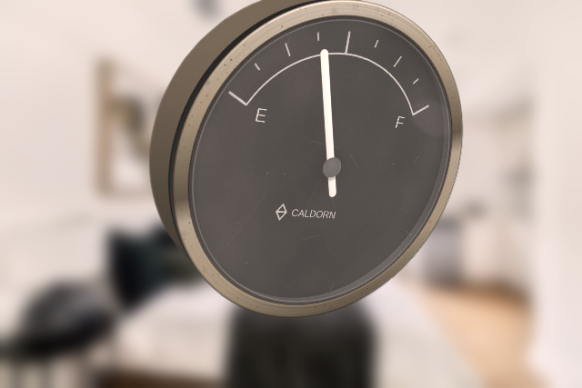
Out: **0.375**
